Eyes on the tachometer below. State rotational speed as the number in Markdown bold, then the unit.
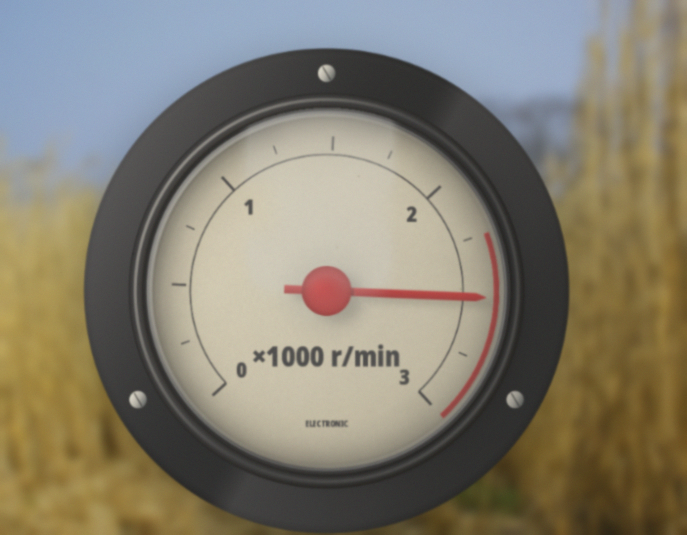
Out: **2500** rpm
